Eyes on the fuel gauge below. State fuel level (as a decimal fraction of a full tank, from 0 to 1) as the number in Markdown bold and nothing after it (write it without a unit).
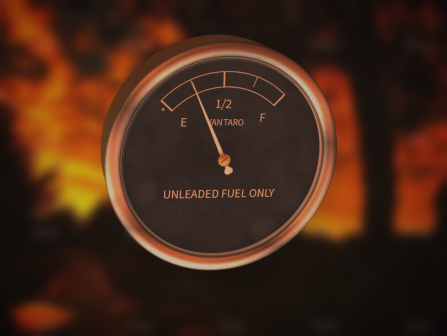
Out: **0.25**
